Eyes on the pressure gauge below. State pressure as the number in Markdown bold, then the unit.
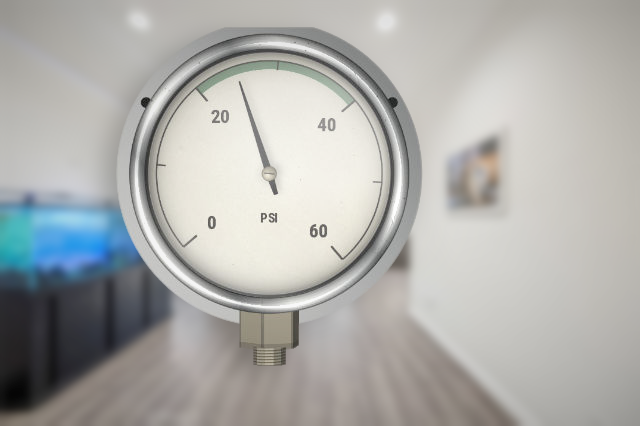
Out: **25** psi
